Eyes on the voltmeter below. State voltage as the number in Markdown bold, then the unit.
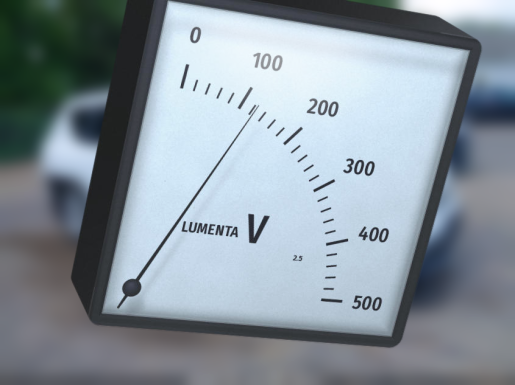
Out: **120** V
